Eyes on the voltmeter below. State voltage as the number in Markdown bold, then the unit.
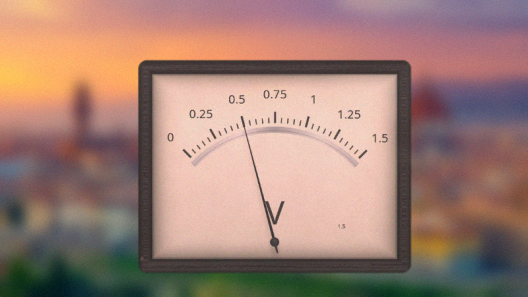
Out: **0.5** V
